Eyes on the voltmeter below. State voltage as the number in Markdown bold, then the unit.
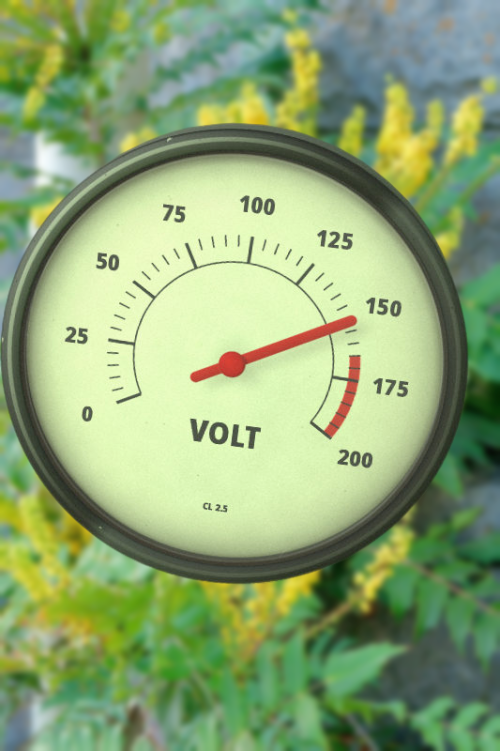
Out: **150** V
